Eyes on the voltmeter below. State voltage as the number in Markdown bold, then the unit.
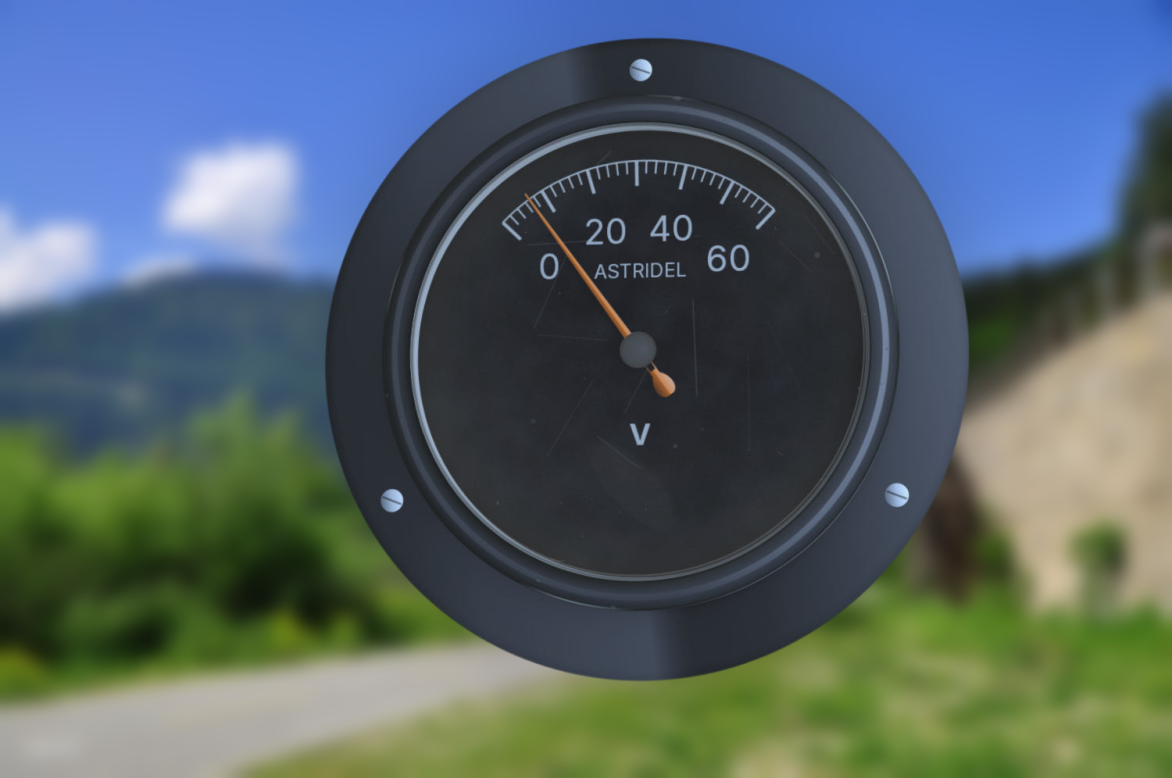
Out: **7** V
